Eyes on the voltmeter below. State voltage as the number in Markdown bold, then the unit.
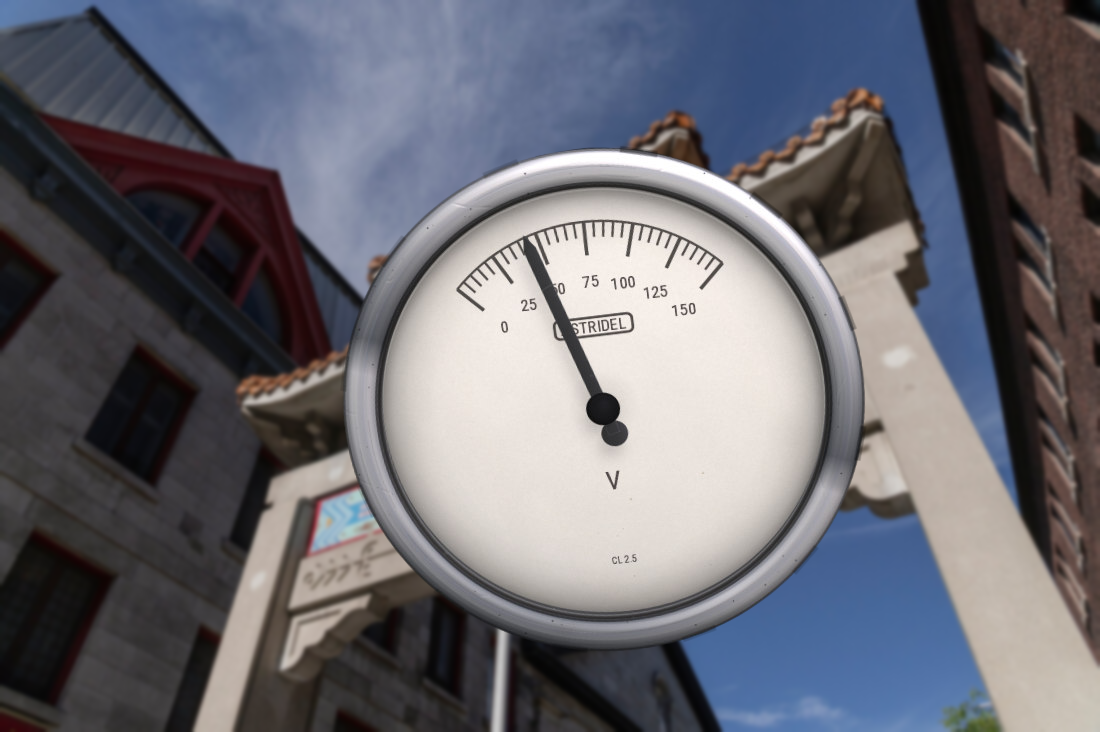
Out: **45** V
